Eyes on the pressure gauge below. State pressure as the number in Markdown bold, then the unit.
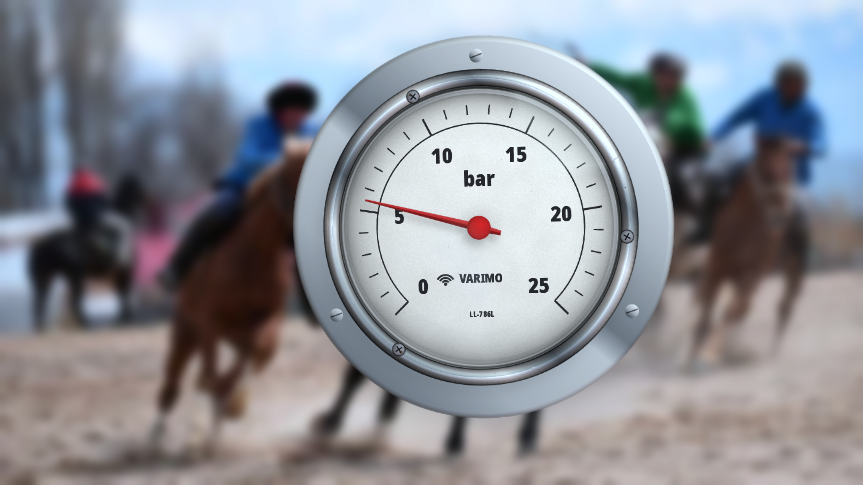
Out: **5.5** bar
